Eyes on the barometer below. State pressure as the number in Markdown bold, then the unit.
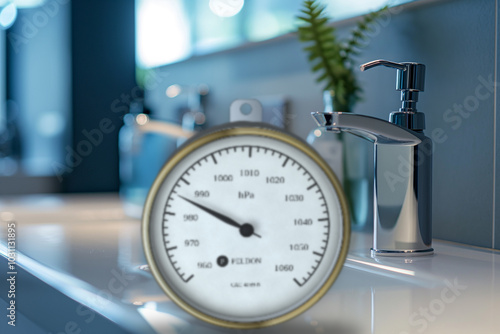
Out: **986** hPa
